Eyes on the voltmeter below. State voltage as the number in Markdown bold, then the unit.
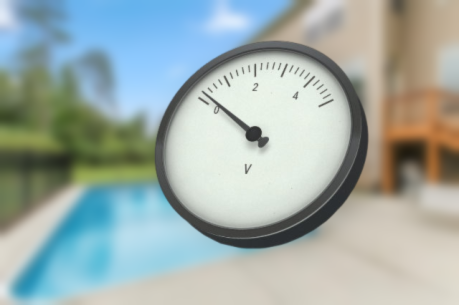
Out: **0.2** V
